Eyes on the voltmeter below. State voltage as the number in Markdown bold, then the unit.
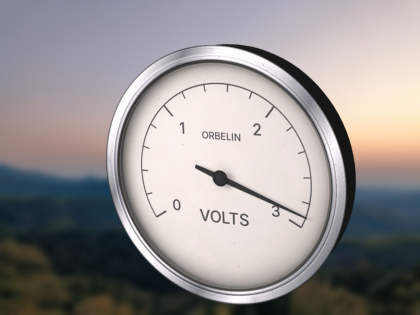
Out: **2.9** V
